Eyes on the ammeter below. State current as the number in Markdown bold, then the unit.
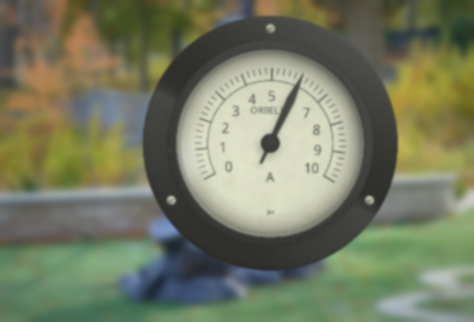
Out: **6** A
